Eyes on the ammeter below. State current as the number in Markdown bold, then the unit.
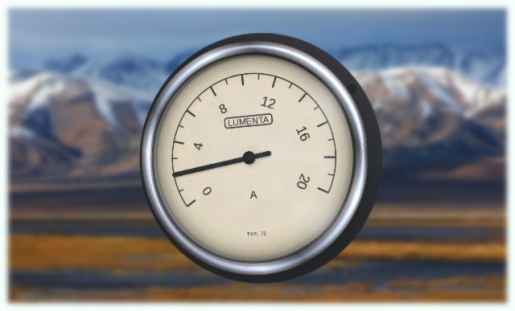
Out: **2** A
